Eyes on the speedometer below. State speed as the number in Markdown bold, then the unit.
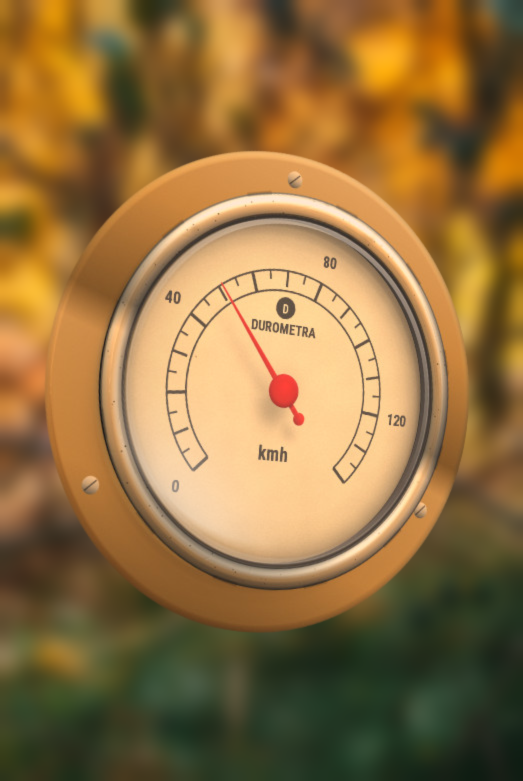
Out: **50** km/h
